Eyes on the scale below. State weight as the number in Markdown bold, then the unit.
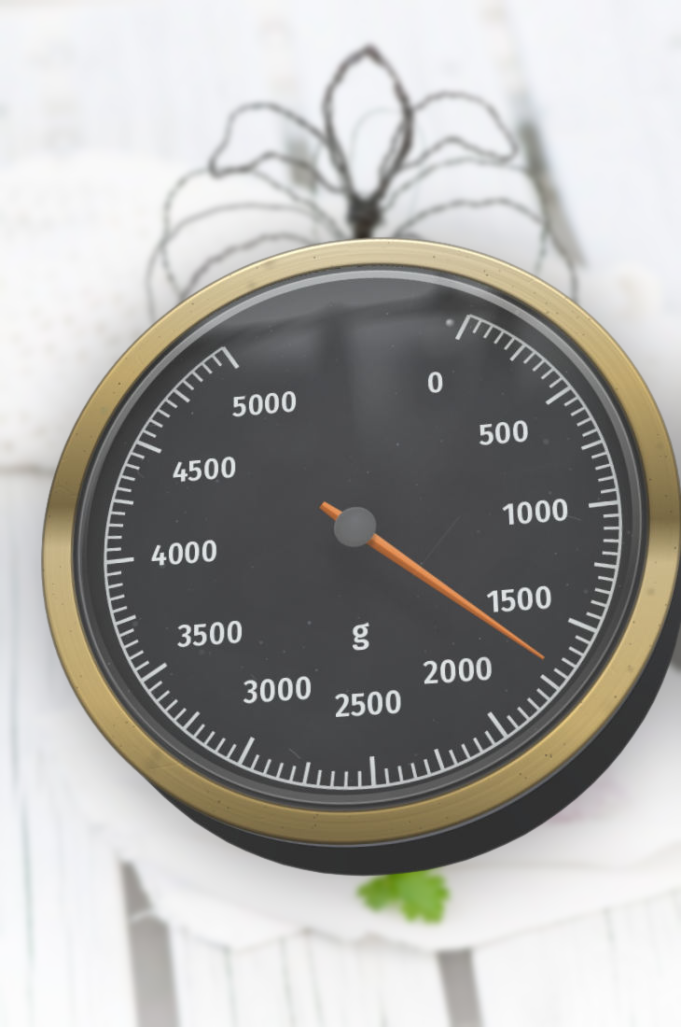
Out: **1700** g
